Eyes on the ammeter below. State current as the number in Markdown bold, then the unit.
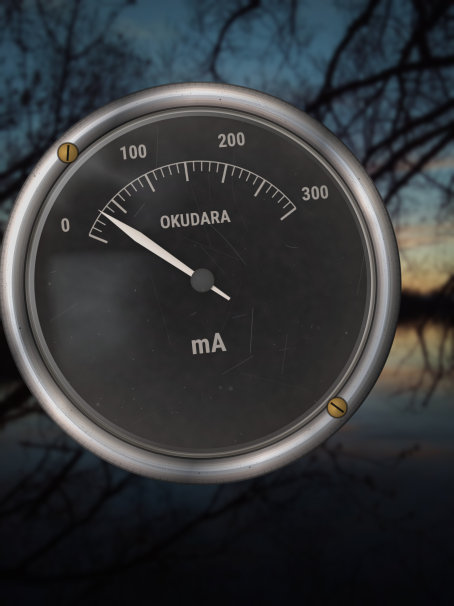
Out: **30** mA
